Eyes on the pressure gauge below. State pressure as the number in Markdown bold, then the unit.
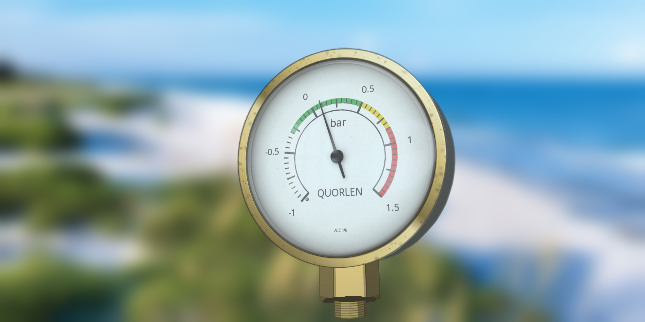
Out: **0.1** bar
